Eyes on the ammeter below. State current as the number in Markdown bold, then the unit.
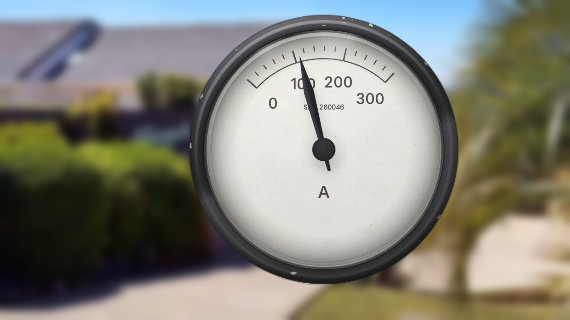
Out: **110** A
